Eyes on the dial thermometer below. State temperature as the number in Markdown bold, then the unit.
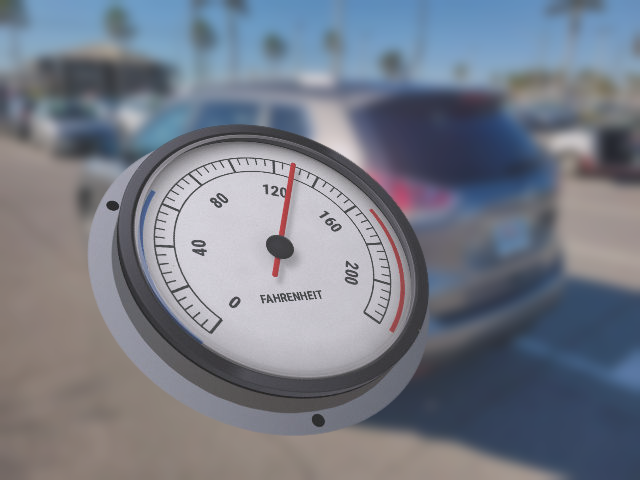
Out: **128** °F
